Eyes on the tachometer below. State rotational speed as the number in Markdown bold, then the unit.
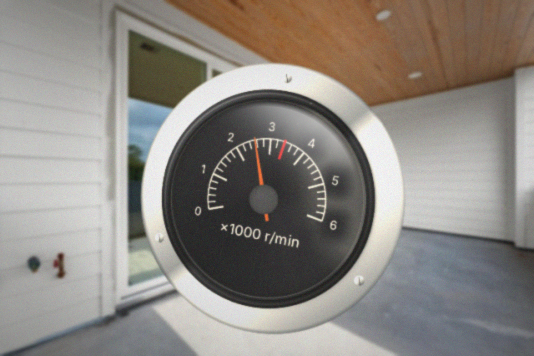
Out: **2600** rpm
